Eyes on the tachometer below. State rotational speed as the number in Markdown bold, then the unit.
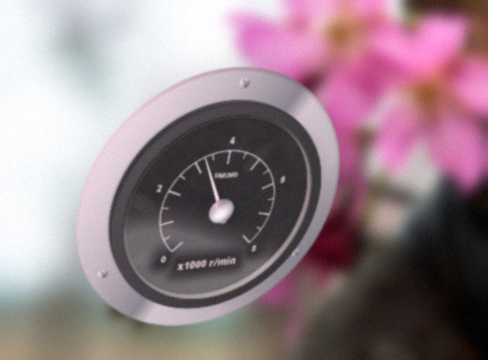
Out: **3250** rpm
